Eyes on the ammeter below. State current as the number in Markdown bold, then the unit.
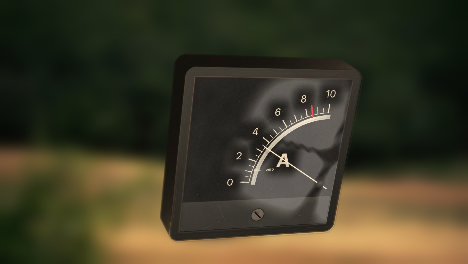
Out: **3.5** A
